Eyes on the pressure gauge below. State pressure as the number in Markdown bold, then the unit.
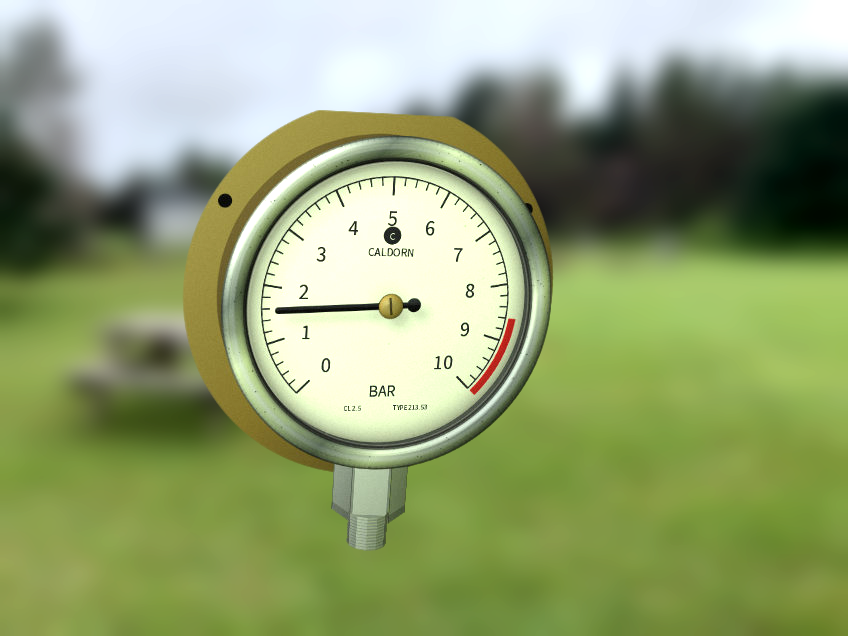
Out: **1.6** bar
